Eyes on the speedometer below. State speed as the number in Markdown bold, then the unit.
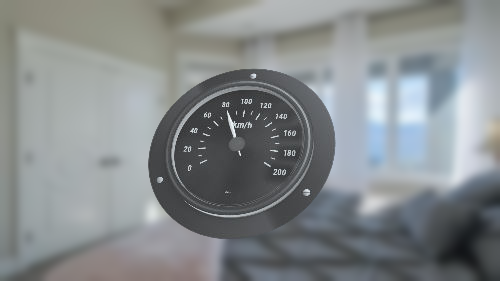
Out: **80** km/h
